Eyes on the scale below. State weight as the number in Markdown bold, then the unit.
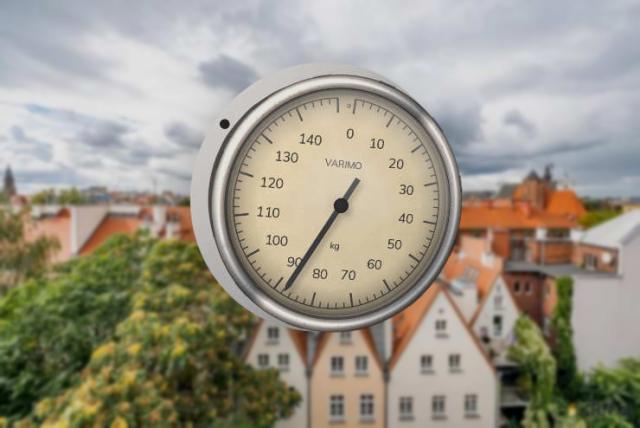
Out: **88** kg
